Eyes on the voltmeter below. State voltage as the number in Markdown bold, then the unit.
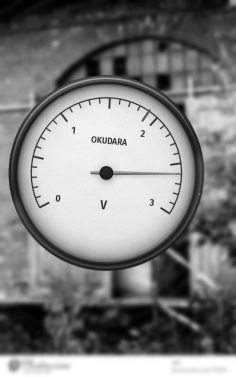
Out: **2.6** V
